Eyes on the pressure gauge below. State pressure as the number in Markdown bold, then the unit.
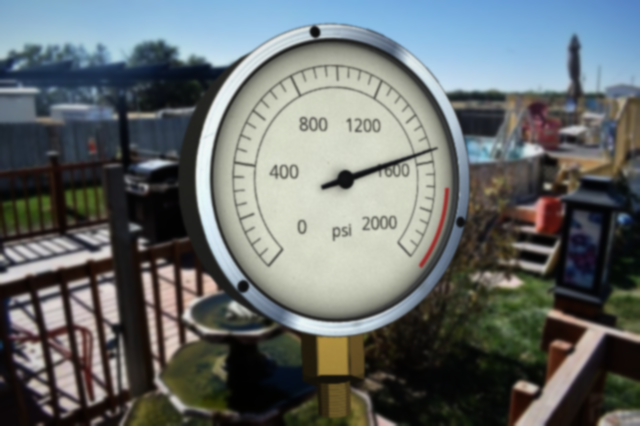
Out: **1550** psi
